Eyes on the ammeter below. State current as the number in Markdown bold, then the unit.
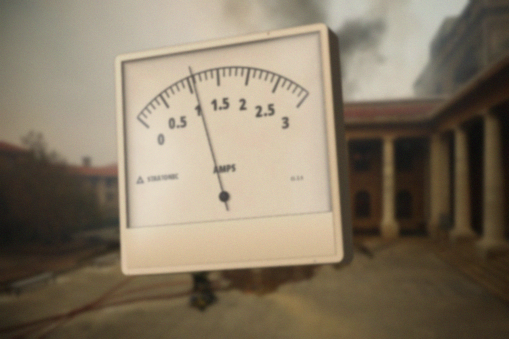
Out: **1.1** A
